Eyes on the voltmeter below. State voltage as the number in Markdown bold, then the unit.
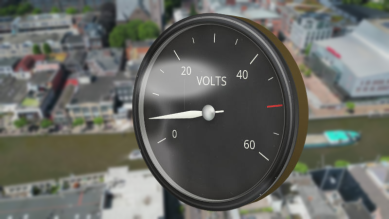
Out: **5** V
